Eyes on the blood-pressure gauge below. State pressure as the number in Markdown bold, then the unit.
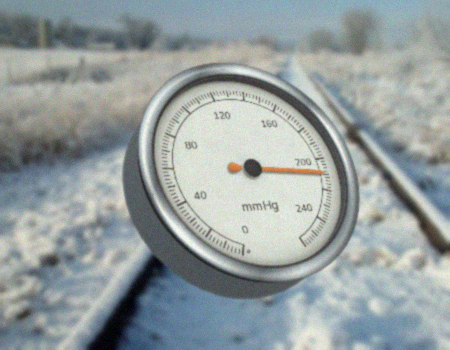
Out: **210** mmHg
